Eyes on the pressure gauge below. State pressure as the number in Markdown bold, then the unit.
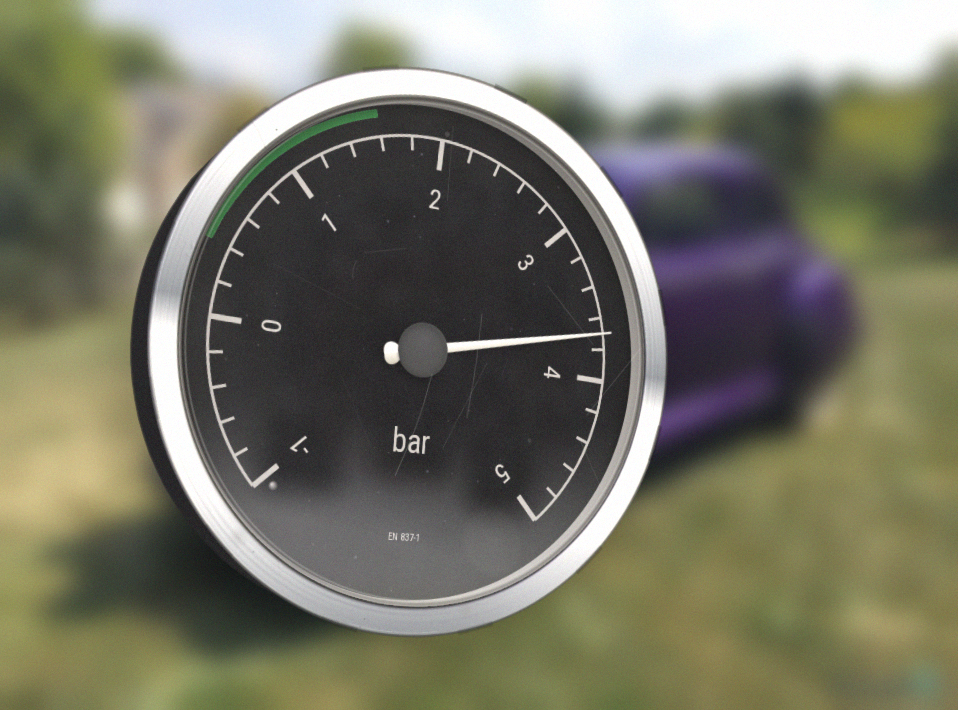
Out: **3.7** bar
